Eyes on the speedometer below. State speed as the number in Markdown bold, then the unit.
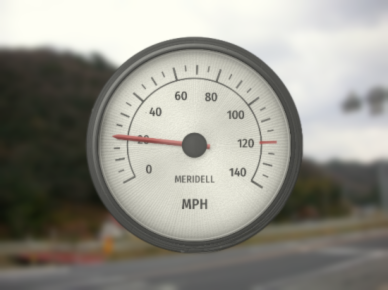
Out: **20** mph
